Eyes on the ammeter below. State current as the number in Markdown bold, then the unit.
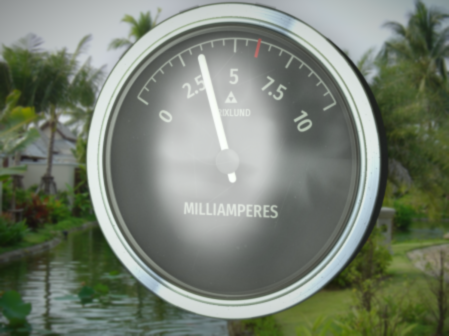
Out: **3.5** mA
